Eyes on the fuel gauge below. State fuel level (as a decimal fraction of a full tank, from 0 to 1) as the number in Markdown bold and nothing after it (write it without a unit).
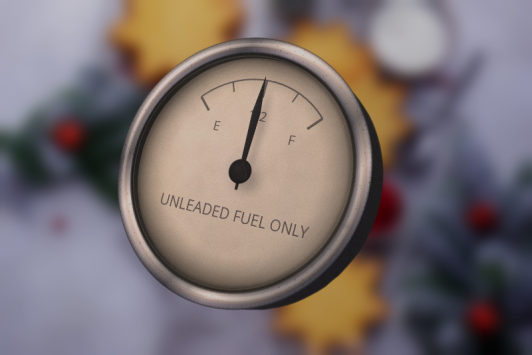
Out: **0.5**
